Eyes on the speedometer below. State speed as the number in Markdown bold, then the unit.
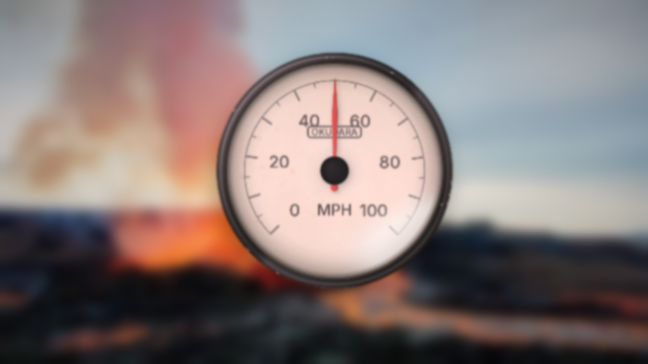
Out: **50** mph
